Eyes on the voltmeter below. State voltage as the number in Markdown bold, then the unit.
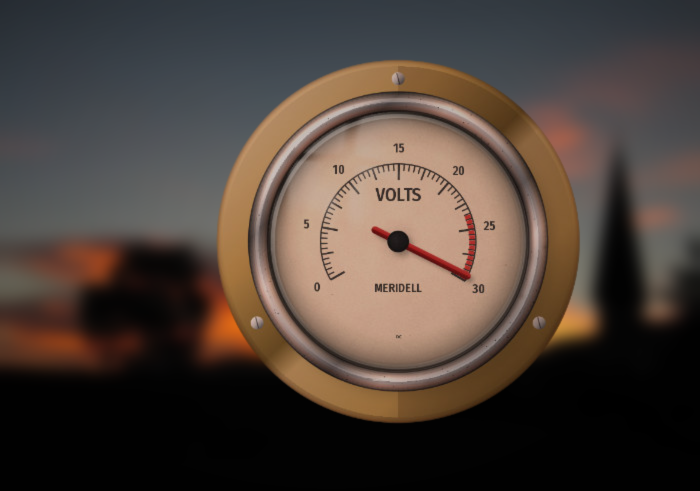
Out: **29.5** V
